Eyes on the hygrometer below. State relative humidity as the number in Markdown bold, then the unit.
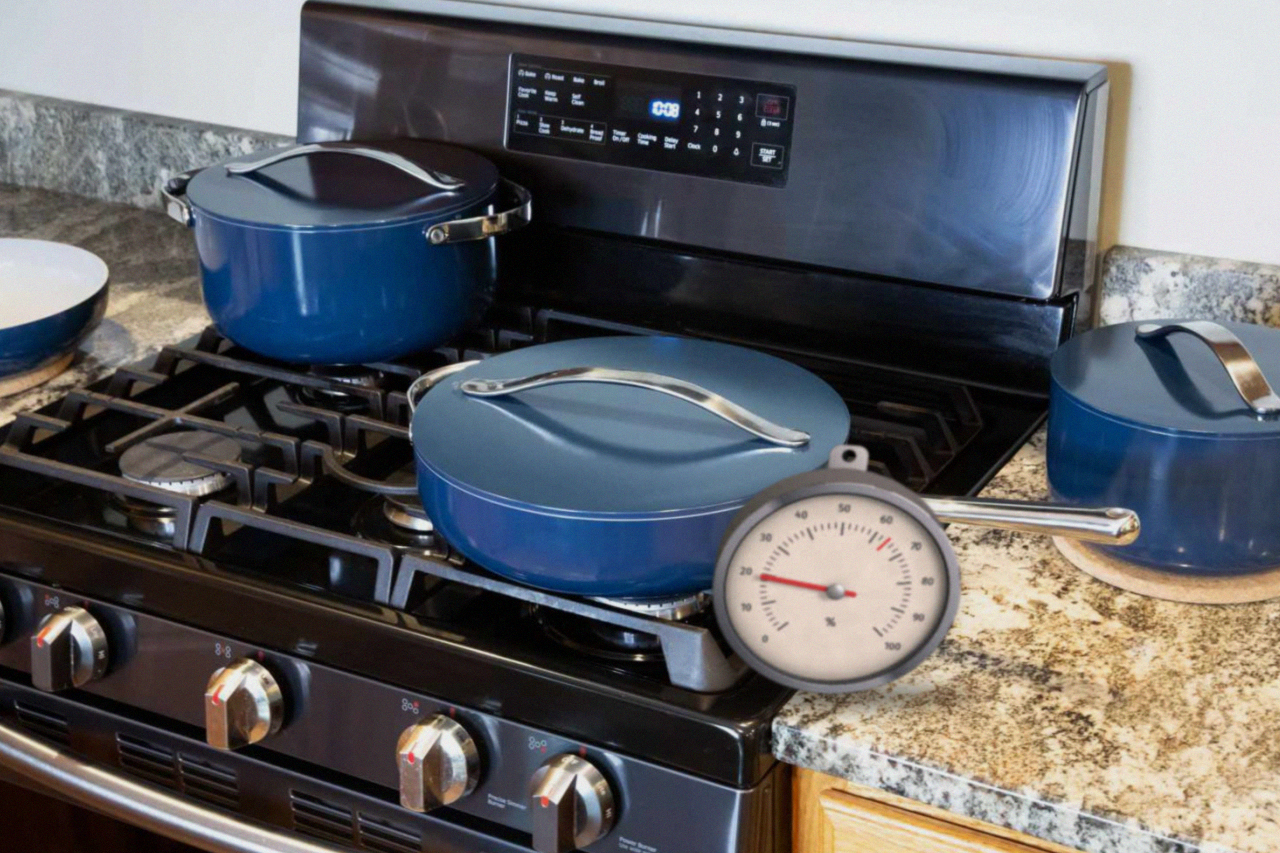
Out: **20** %
